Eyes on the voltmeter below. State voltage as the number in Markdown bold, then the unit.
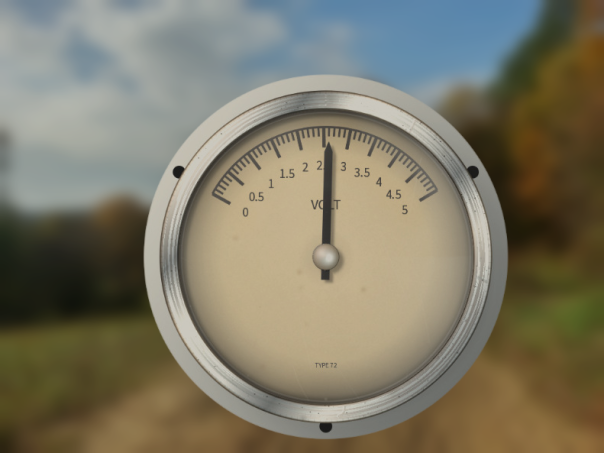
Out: **2.6** V
